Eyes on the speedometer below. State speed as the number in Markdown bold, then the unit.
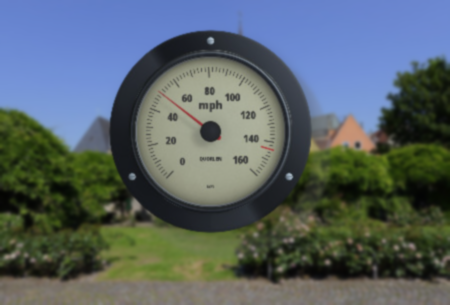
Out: **50** mph
